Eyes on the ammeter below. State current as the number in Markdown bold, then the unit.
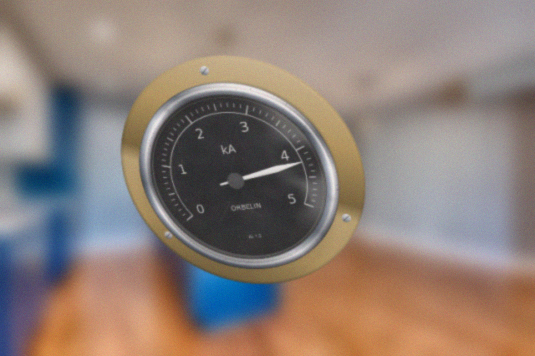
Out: **4.2** kA
